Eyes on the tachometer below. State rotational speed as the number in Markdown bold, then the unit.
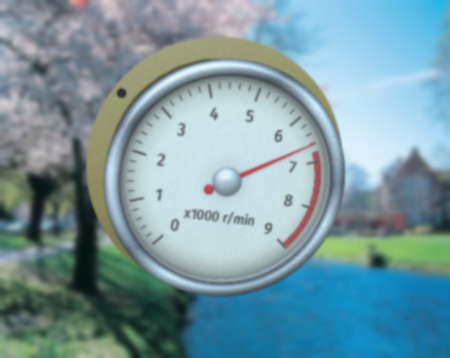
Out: **6600** rpm
